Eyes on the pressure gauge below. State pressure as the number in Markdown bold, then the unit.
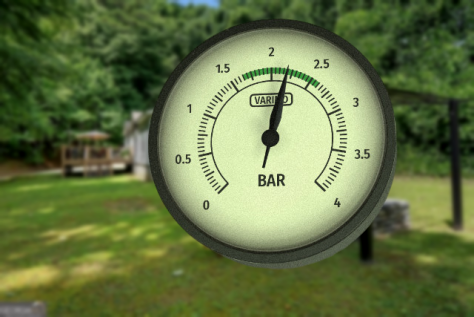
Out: **2.2** bar
